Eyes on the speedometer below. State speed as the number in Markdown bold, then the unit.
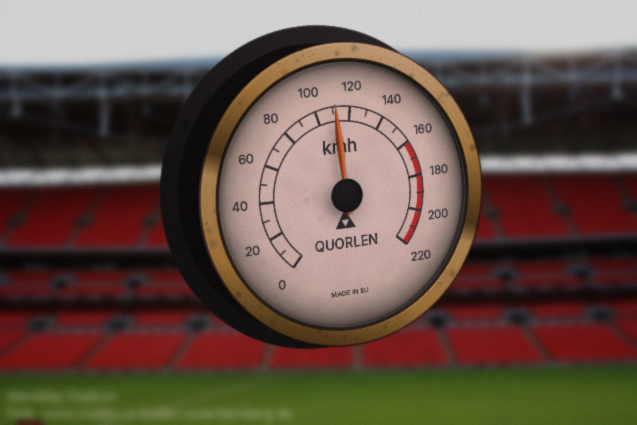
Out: **110** km/h
